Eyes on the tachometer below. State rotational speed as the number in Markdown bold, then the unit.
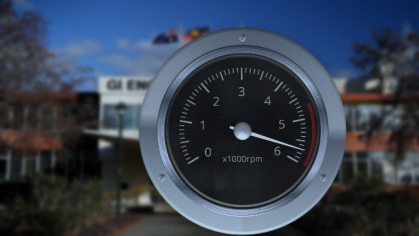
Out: **5700** rpm
